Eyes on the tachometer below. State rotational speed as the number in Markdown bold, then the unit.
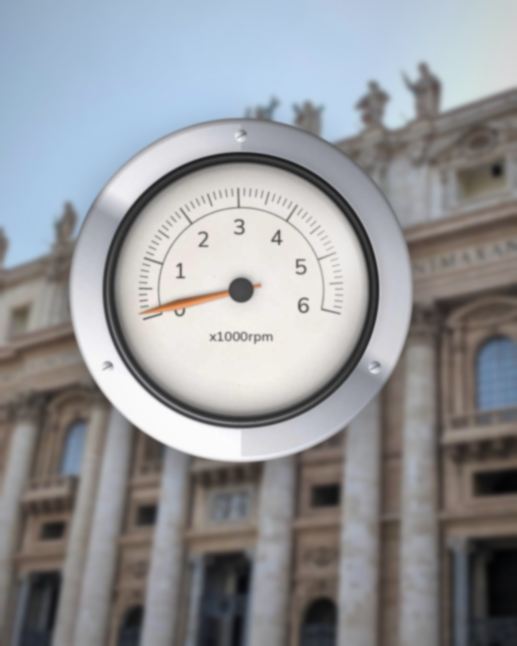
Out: **100** rpm
